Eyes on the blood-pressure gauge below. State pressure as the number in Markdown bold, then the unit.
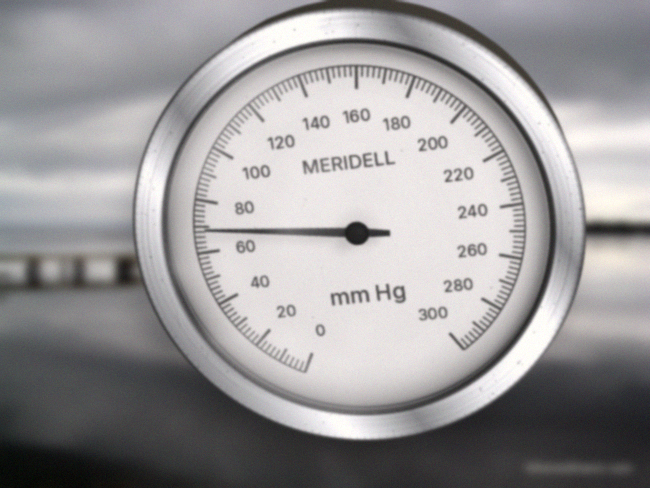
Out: **70** mmHg
